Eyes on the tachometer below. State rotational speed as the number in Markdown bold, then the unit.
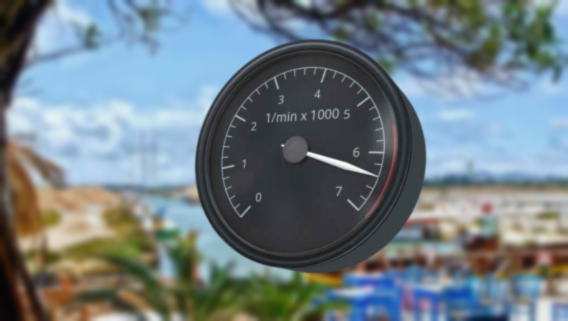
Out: **6400** rpm
